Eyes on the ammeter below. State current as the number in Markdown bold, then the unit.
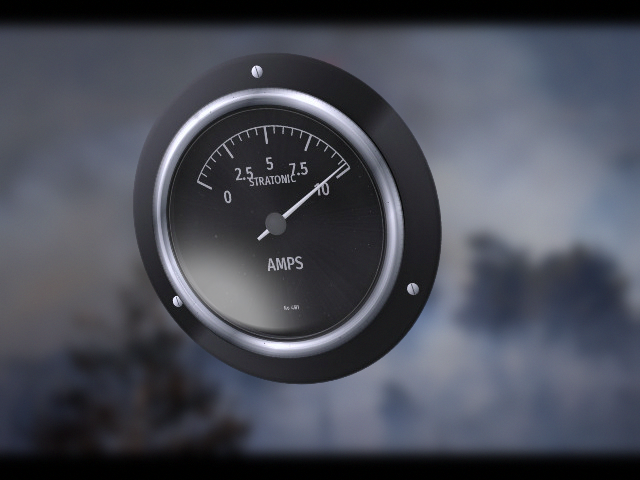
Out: **9.75** A
